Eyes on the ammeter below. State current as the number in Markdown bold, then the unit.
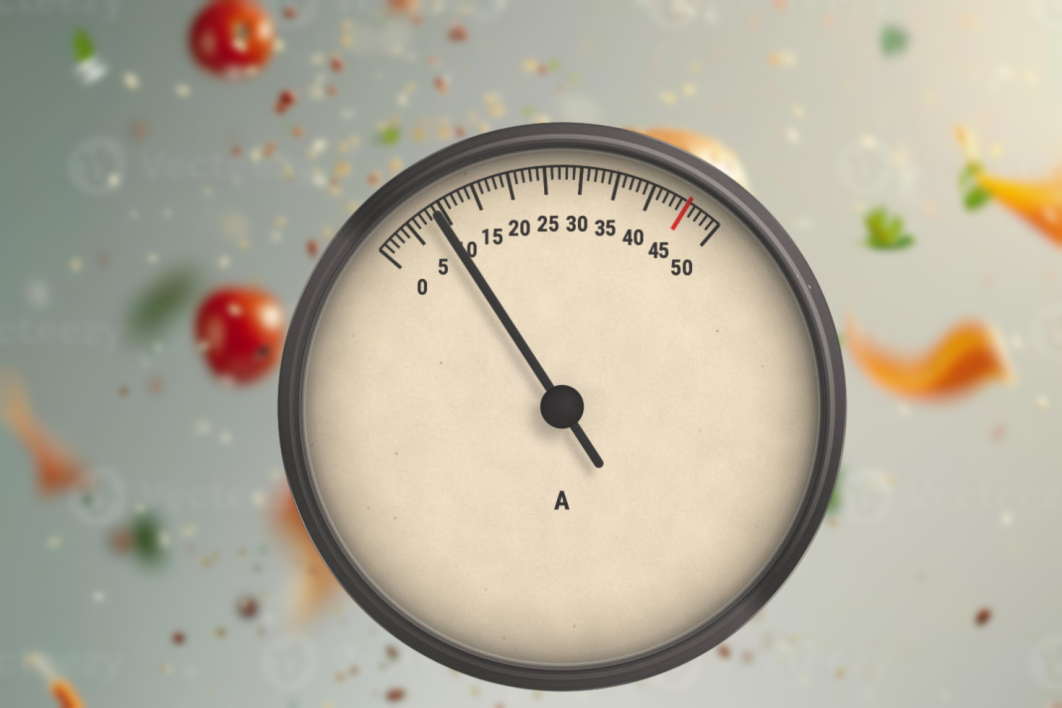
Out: **9** A
